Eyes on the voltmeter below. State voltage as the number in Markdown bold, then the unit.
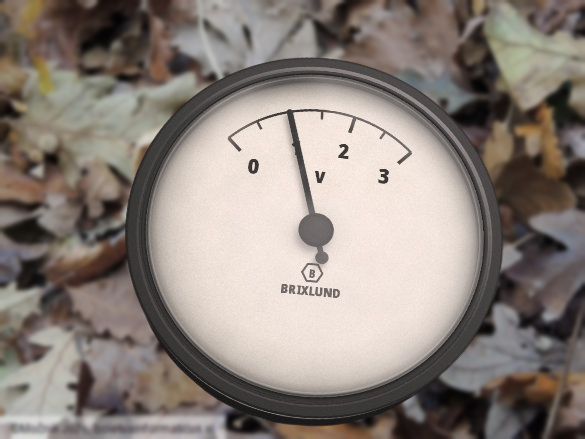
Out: **1** V
